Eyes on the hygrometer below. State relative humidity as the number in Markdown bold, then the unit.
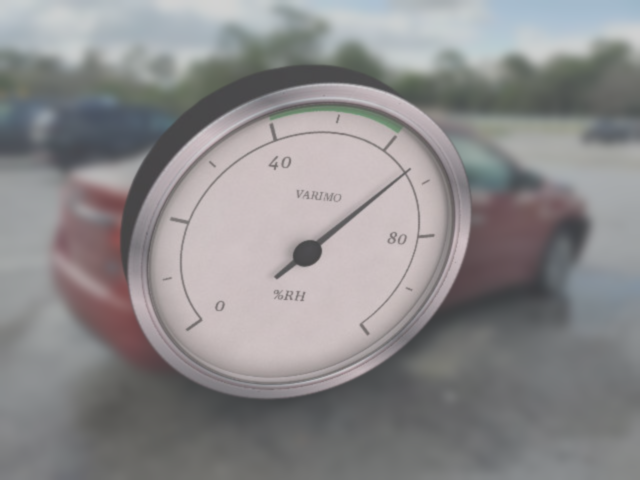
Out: **65** %
